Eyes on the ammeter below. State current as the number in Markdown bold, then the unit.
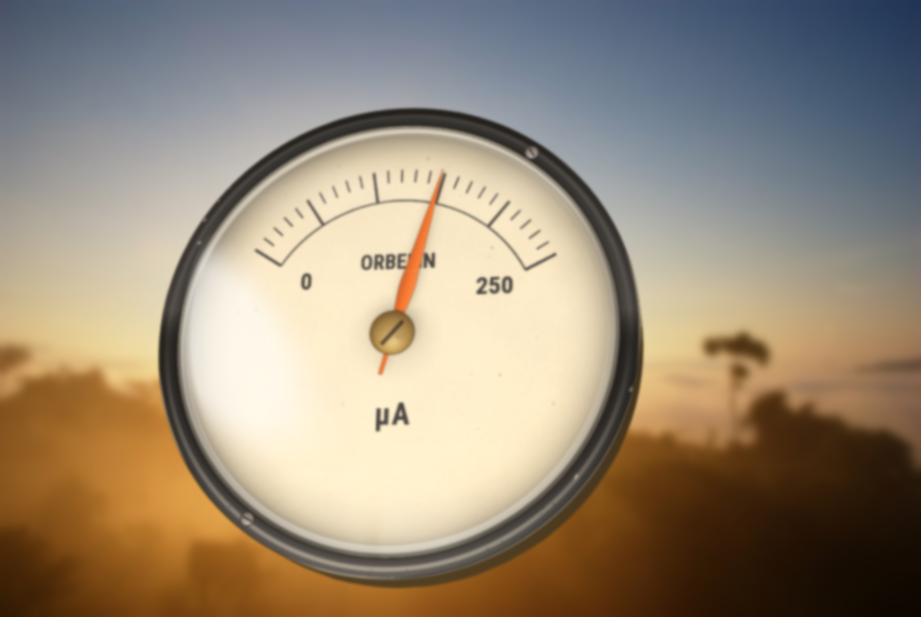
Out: **150** µA
